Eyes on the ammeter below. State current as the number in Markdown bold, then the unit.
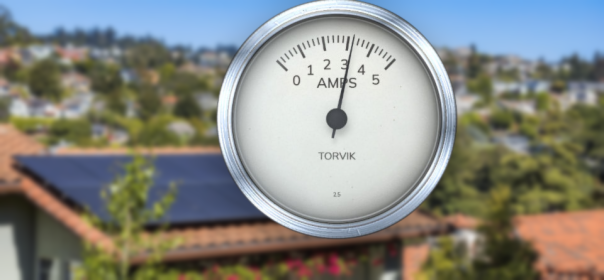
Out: **3.2** A
